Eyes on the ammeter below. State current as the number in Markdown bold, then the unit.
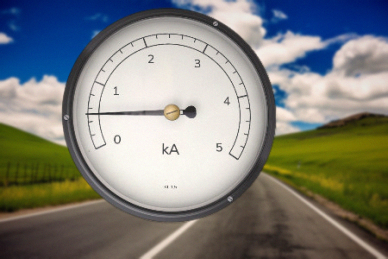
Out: **0.5** kA
